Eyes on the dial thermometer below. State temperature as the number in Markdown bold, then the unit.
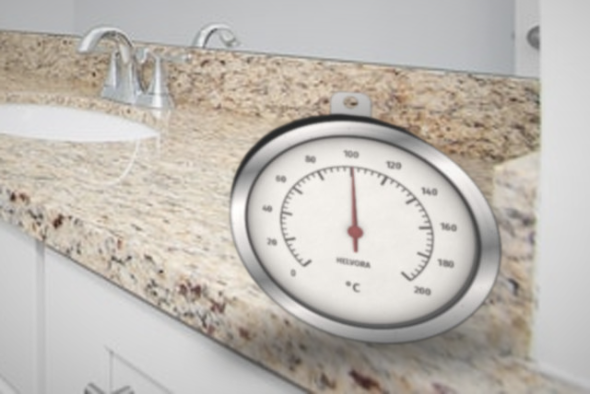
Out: **100** °C
